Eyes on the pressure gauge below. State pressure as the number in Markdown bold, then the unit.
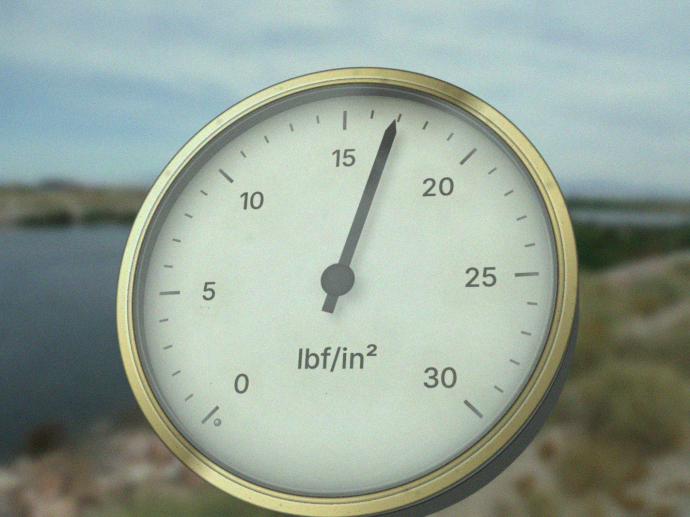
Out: **17** psi
